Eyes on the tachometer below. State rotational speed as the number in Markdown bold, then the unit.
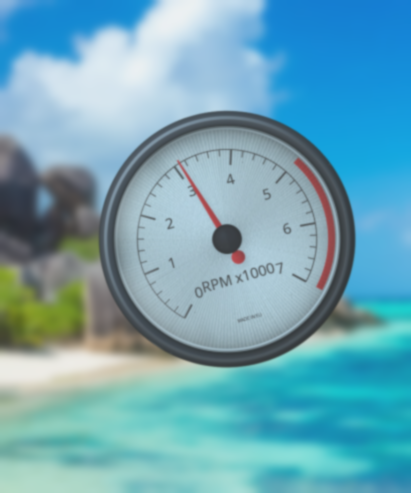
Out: **3100** rpm
